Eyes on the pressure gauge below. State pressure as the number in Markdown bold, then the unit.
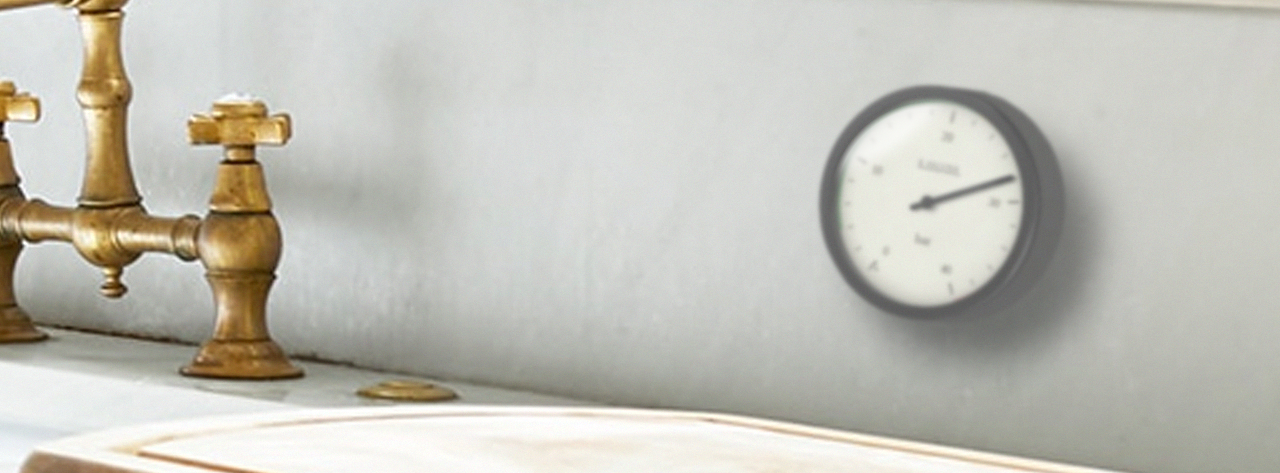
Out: **28** bar
